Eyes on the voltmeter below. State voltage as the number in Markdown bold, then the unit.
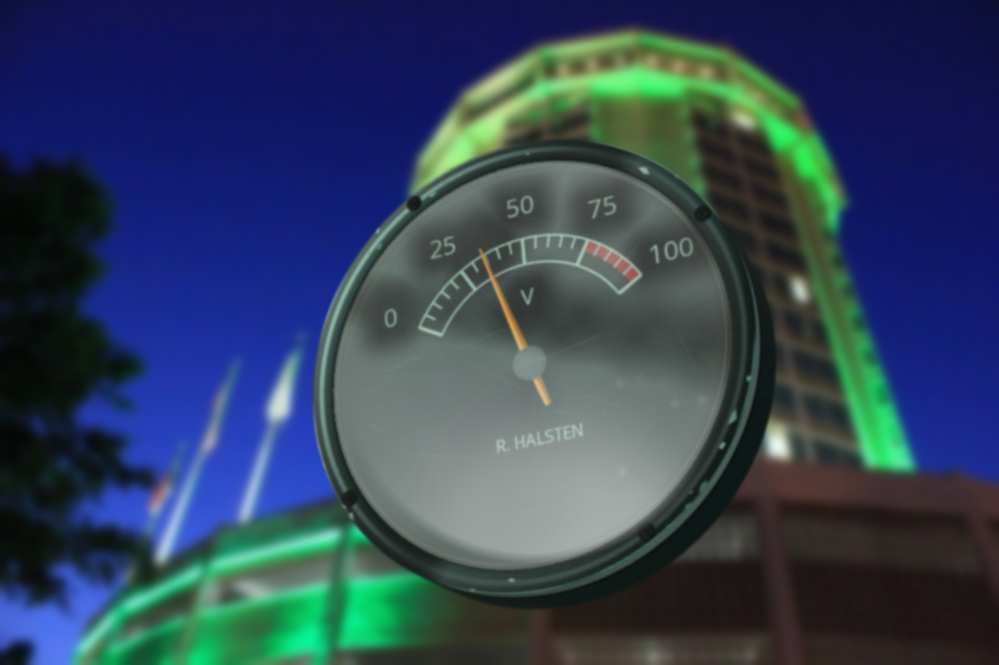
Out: **35** V
